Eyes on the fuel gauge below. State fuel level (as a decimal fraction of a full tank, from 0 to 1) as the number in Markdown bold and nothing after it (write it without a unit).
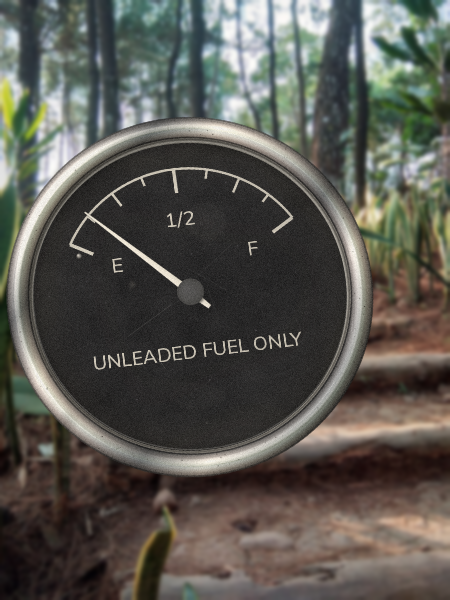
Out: **0.125**
